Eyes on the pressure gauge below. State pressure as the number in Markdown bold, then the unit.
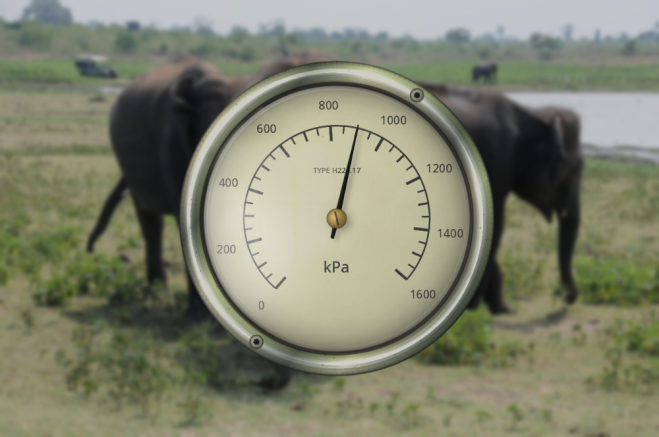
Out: **900** kPa
